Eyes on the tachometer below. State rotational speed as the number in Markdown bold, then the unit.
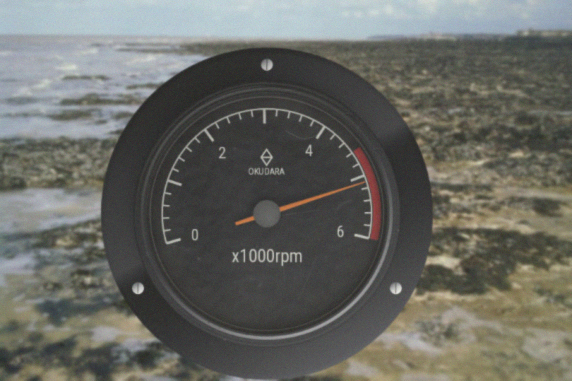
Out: **5100** rpm
